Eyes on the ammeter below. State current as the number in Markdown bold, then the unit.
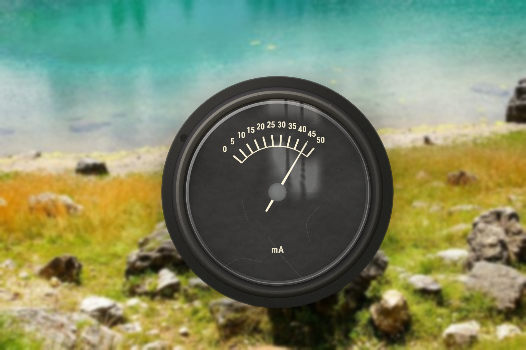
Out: **45** mA
